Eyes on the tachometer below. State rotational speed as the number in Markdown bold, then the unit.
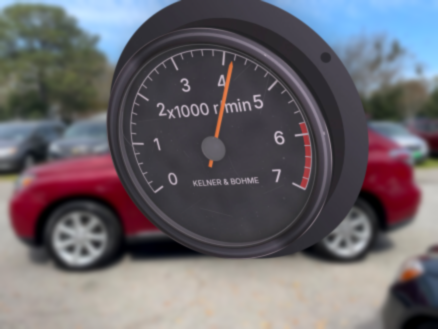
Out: **4200** rpm
